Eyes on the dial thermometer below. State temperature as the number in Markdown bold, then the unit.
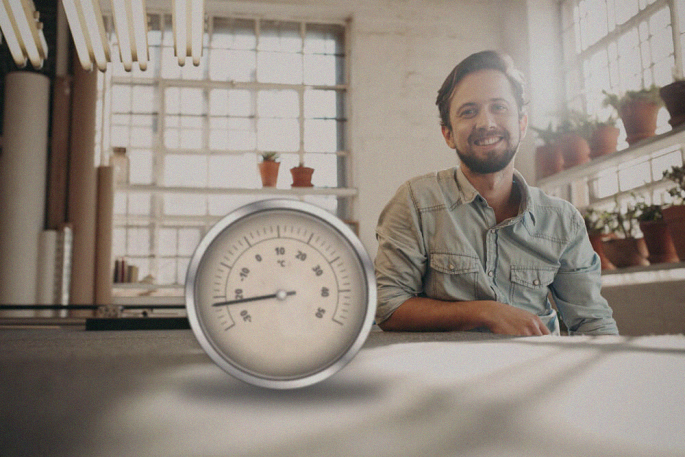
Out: **-22** °C
